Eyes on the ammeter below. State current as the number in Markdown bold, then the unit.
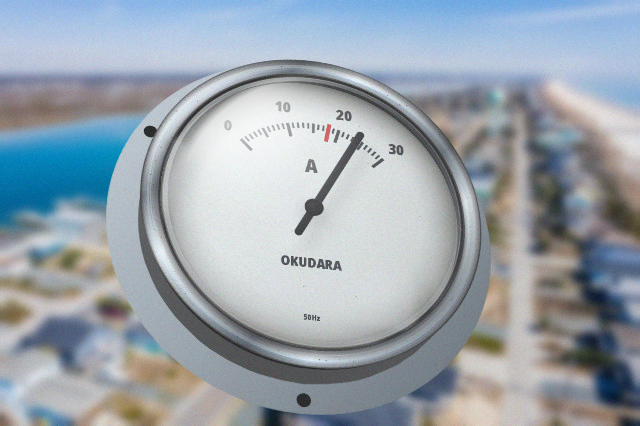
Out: **24** A
